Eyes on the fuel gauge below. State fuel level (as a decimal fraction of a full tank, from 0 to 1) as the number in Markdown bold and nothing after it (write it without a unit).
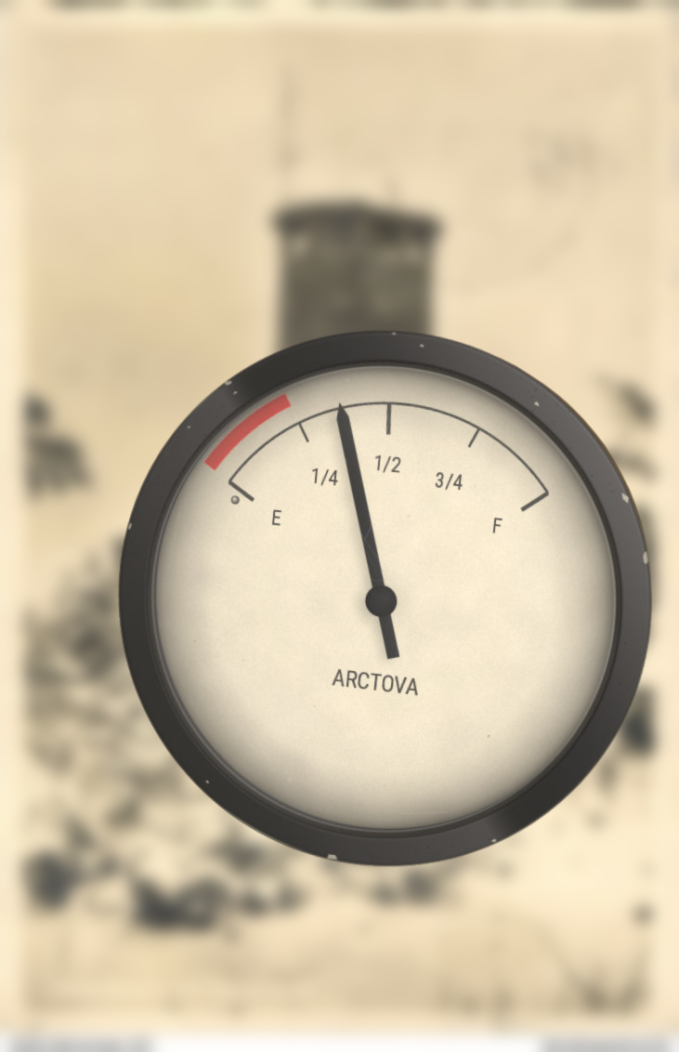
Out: **0.375**
